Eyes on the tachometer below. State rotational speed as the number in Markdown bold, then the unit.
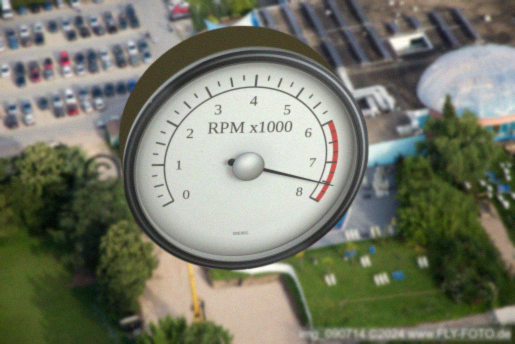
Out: **7500** rpm
